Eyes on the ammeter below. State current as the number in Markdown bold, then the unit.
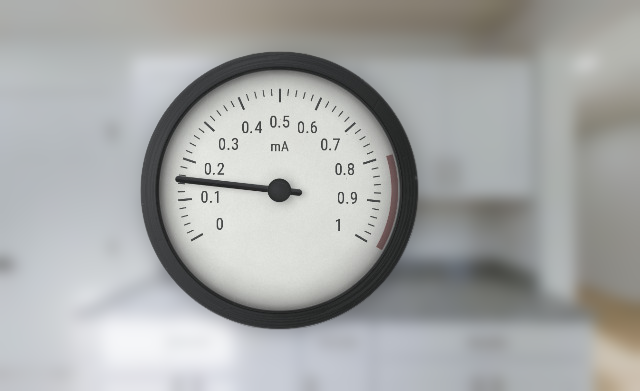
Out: **0.15** mA
